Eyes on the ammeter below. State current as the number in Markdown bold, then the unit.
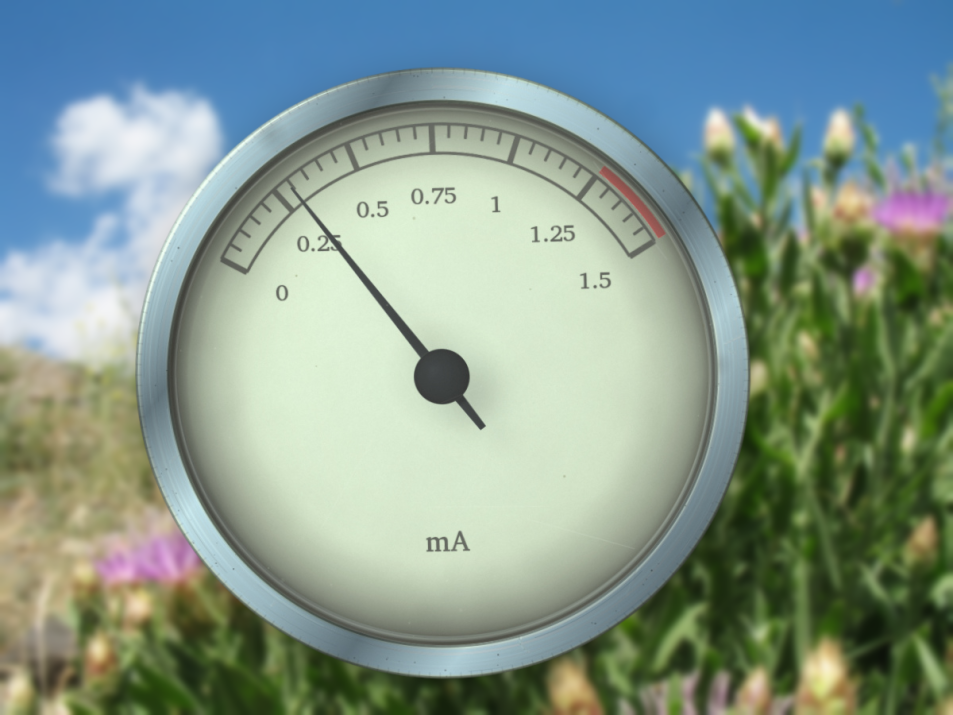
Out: **0.3** mA
